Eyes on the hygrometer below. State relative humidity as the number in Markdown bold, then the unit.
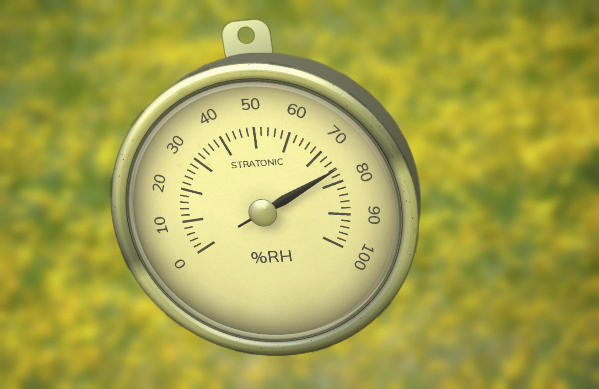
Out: **76** %
